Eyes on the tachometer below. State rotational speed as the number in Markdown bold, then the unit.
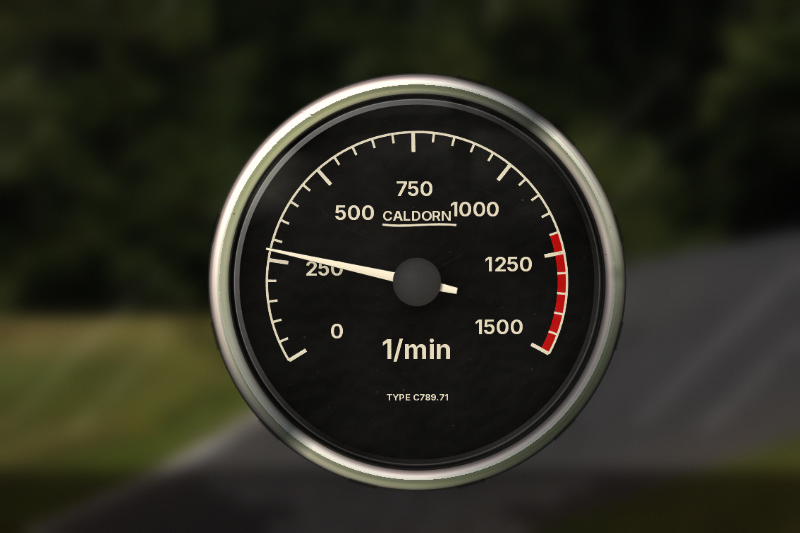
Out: **275** rpm
